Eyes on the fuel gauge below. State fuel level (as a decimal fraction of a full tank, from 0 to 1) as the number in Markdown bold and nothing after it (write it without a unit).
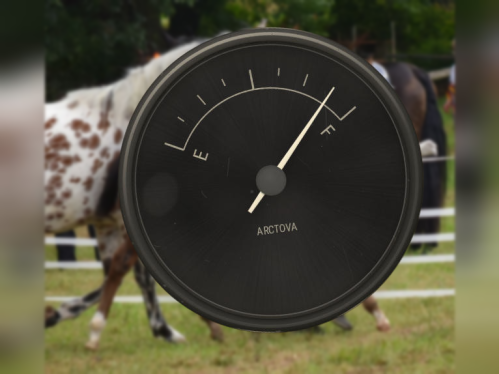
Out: **0.875**
